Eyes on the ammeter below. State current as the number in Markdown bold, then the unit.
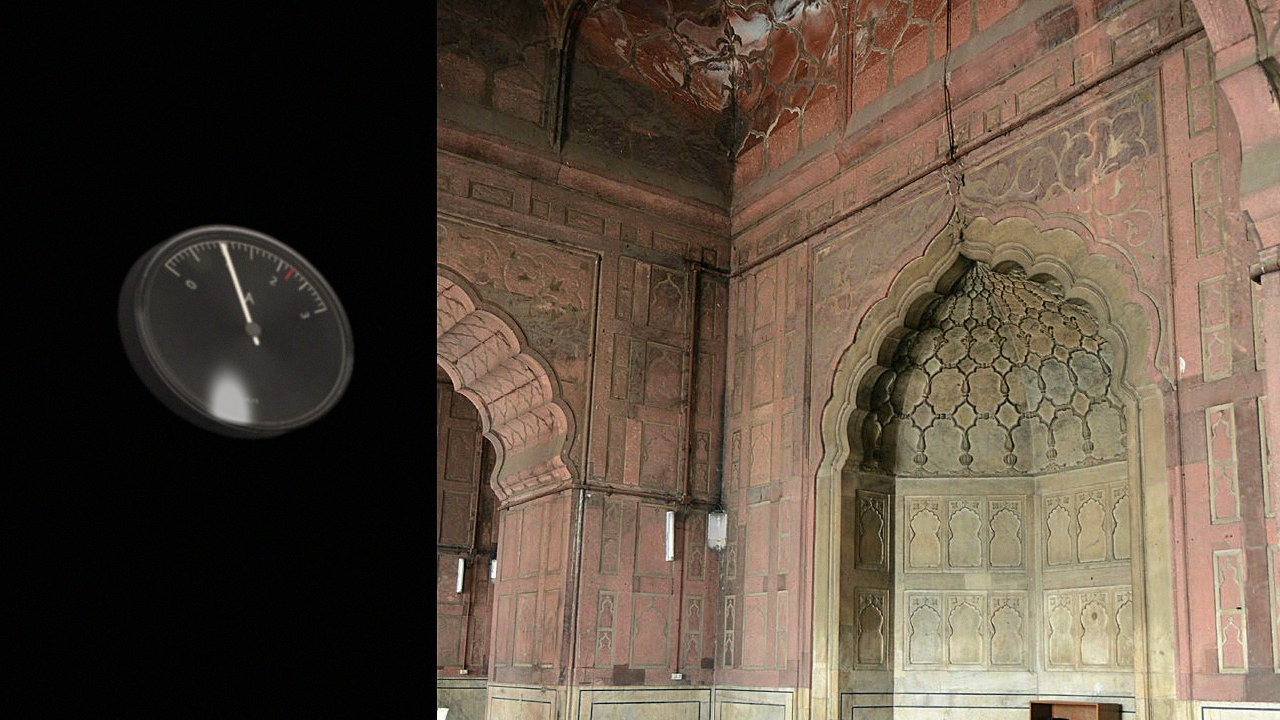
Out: **1** A
